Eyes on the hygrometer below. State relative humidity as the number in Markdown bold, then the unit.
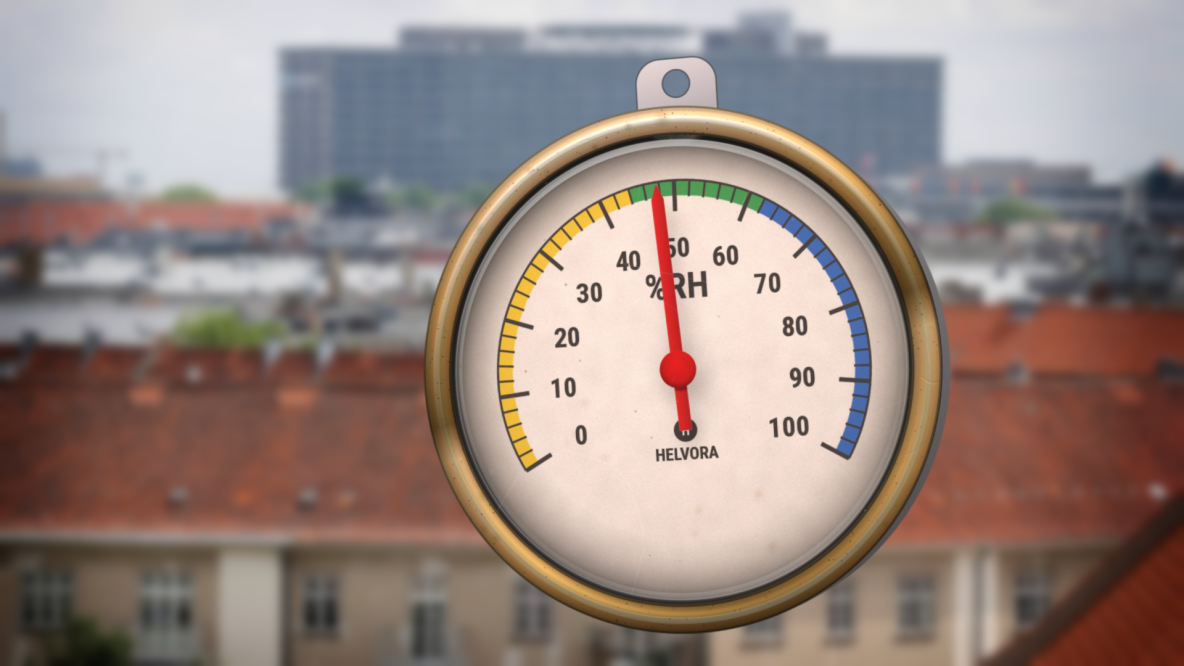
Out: **48** %
